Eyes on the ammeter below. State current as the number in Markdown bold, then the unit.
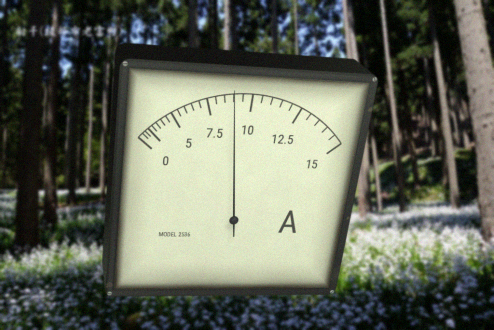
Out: **9** A
